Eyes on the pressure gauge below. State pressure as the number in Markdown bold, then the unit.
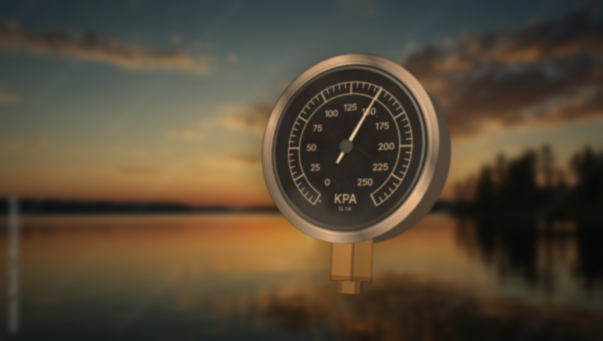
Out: **150** kPa
